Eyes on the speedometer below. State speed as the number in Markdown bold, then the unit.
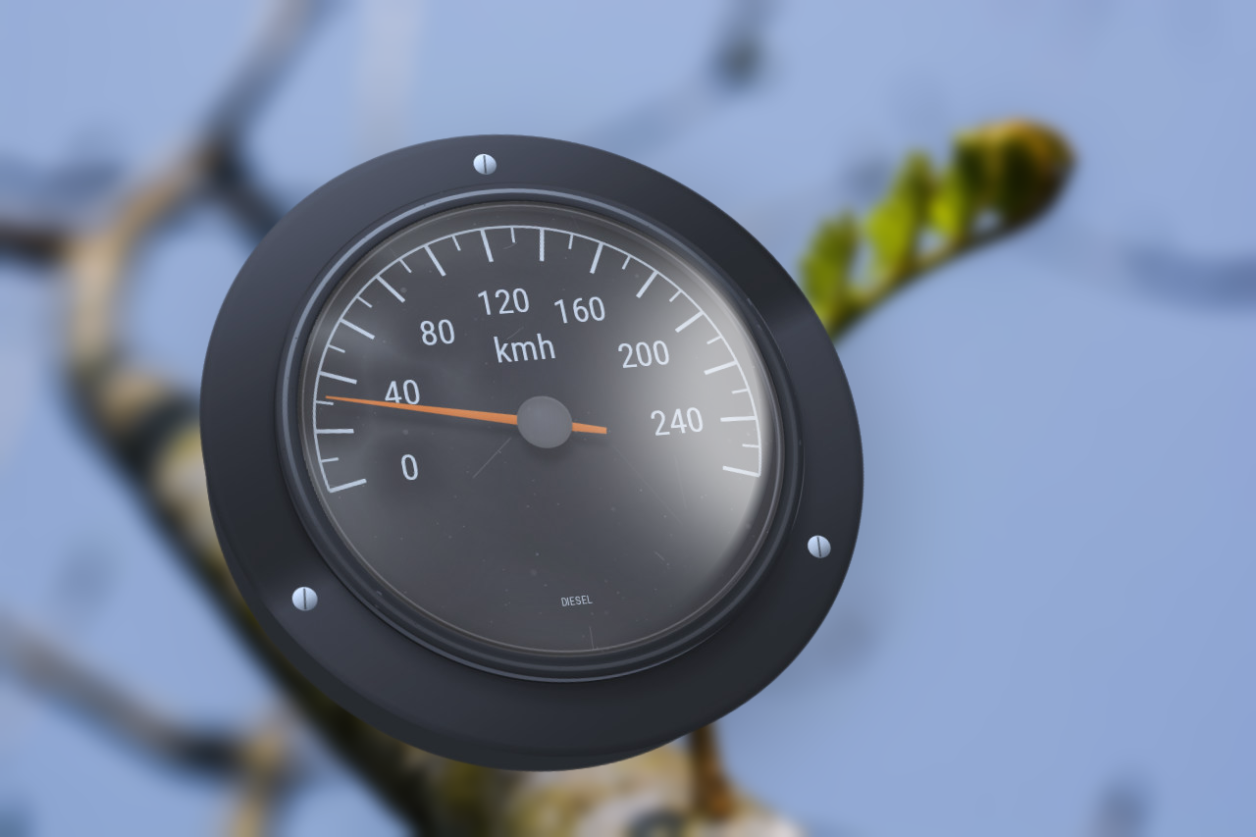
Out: **30** km/h
